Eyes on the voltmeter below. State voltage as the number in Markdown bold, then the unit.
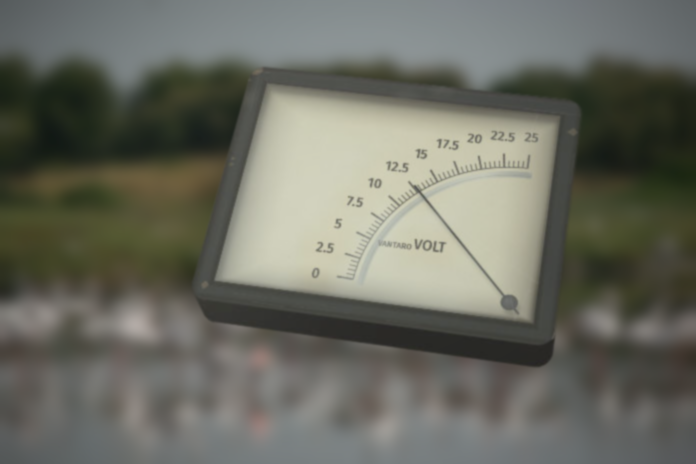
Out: **12.5** V
